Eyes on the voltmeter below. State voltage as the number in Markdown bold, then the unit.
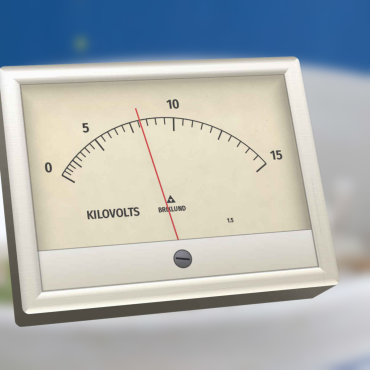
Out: **8** kV
